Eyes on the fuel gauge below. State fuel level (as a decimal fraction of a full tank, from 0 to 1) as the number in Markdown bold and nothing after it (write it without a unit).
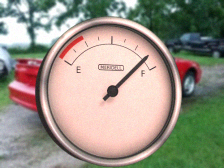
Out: **0.875**
